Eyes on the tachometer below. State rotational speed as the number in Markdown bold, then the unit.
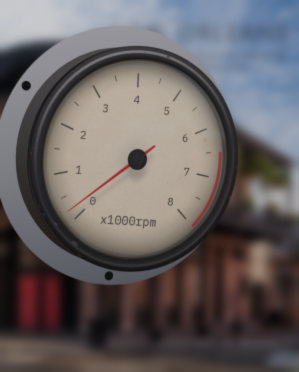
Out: **250** rpm
